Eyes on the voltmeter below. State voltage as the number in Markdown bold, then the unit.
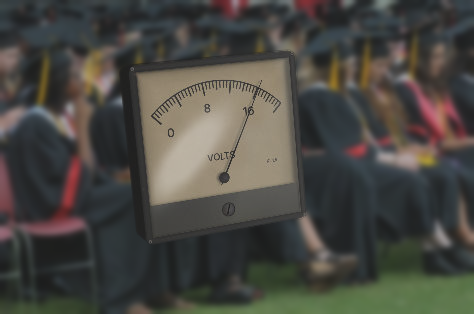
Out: **16** V
